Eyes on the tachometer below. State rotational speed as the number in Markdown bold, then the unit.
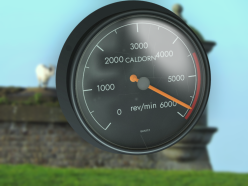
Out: **5750** rpm
